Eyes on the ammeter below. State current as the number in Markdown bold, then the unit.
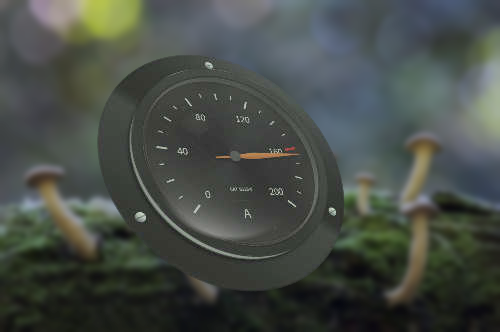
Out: **165** A
